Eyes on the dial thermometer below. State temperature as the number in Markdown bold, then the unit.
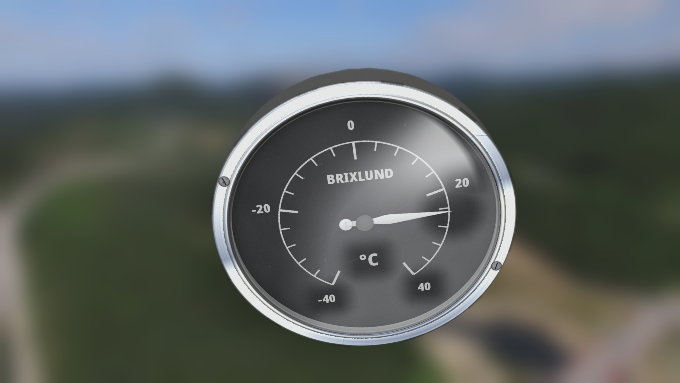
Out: **24** °C
